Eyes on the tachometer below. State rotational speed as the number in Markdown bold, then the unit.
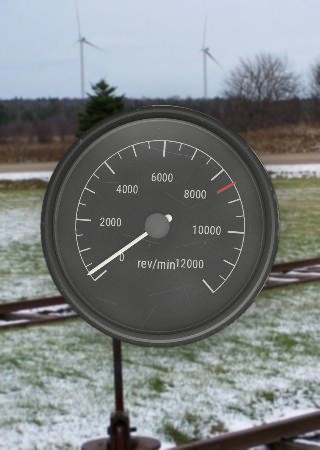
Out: **250** rpm
